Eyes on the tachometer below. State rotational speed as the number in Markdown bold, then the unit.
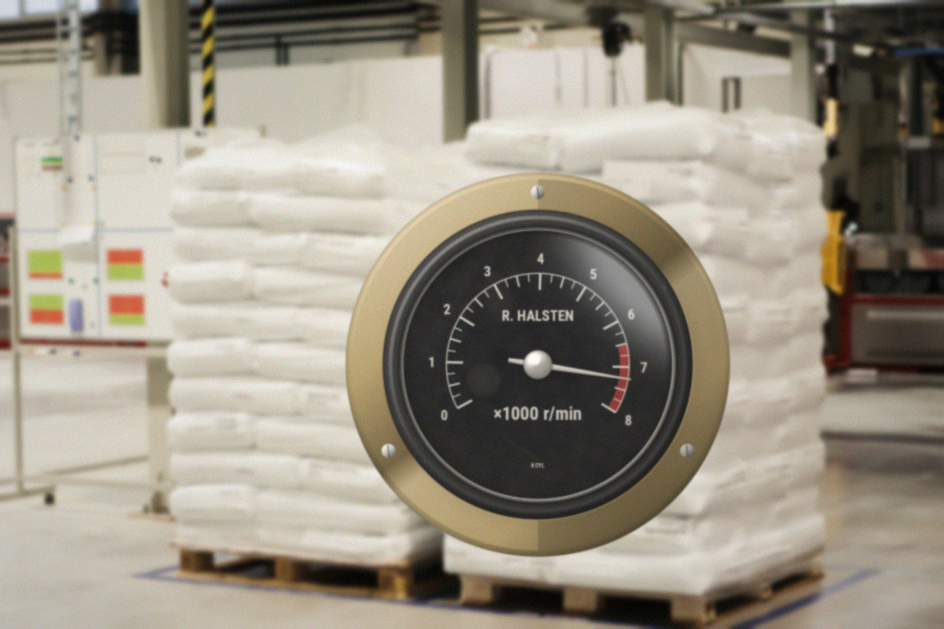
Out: **7250** rpm
